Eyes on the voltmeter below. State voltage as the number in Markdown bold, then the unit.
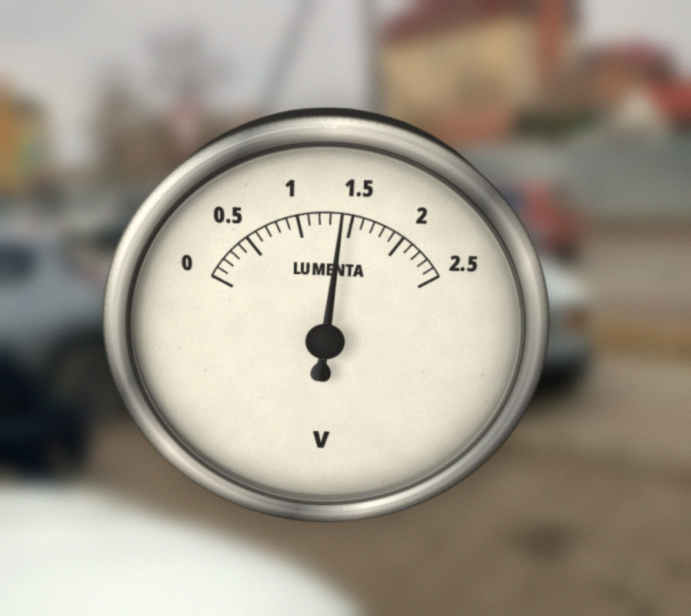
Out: **1.4** V
